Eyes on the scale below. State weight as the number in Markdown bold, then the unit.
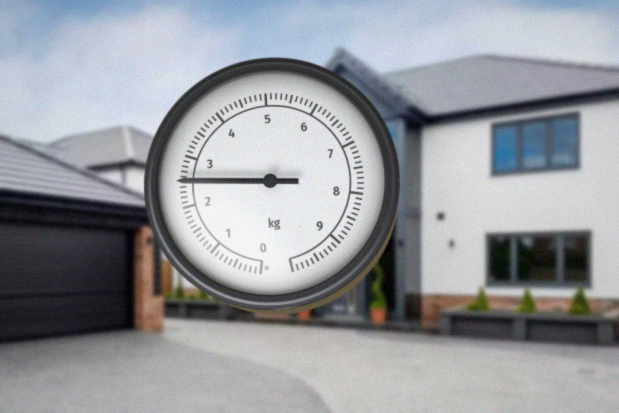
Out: **2.5** kg
